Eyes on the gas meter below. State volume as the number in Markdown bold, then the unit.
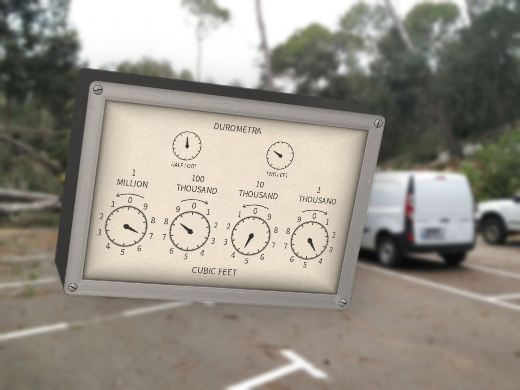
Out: **684400** ft³
